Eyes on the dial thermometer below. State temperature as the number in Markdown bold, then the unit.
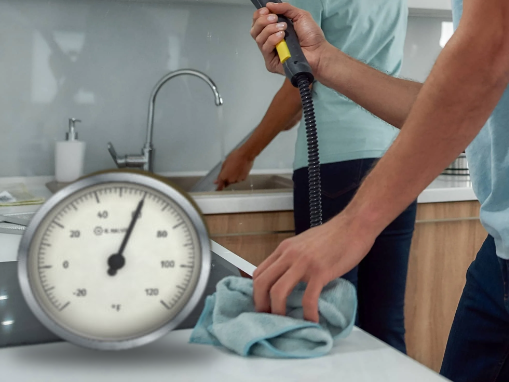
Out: **60** °F
